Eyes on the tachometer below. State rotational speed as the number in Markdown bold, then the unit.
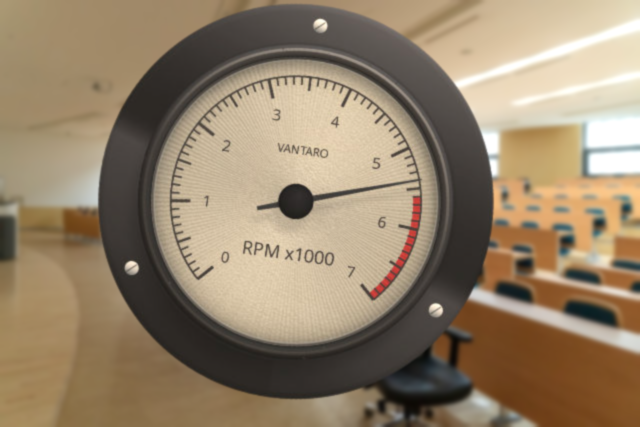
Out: **5400** rpm
